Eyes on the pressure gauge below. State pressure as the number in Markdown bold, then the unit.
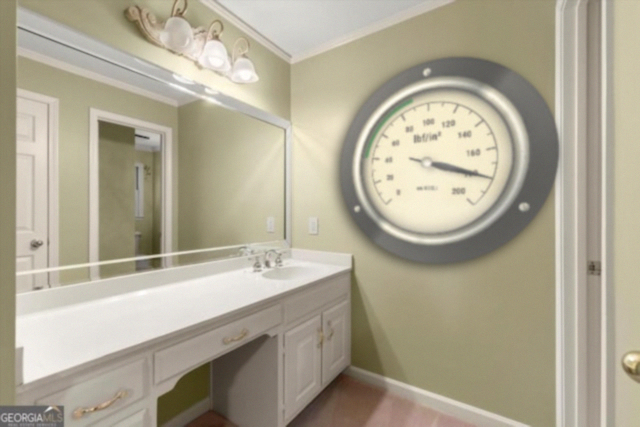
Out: **180** psi
